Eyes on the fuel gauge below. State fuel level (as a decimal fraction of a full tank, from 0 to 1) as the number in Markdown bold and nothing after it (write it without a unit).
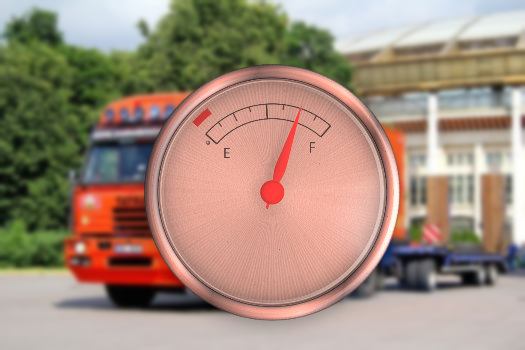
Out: **0.75**
